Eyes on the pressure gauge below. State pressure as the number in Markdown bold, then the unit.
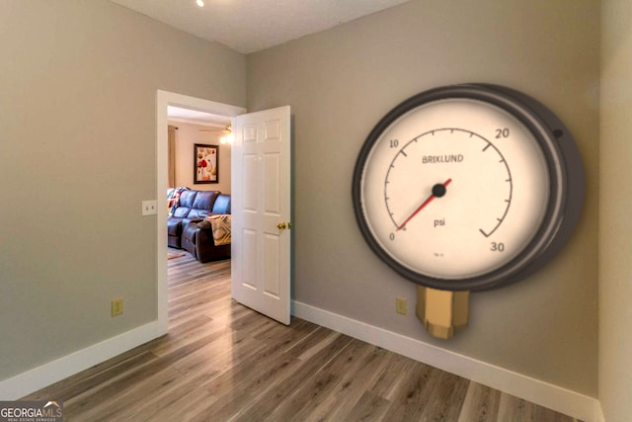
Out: **0** psi
